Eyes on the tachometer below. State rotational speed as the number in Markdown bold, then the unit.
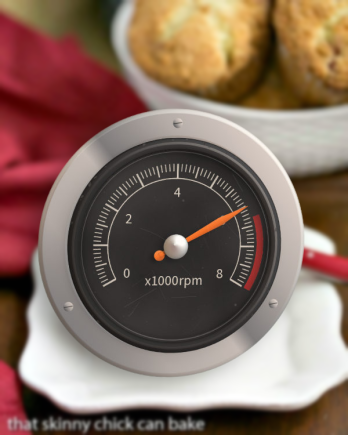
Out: **6000** rpm
